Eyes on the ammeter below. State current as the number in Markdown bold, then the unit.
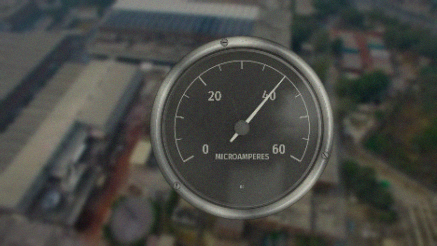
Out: **40** µA
